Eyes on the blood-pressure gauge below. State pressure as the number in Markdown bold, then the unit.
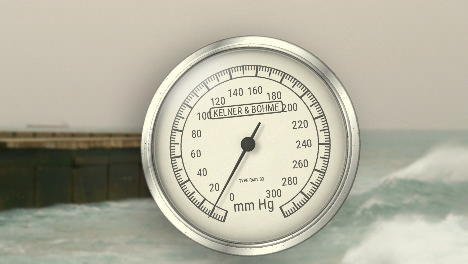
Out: **10** mmHg
